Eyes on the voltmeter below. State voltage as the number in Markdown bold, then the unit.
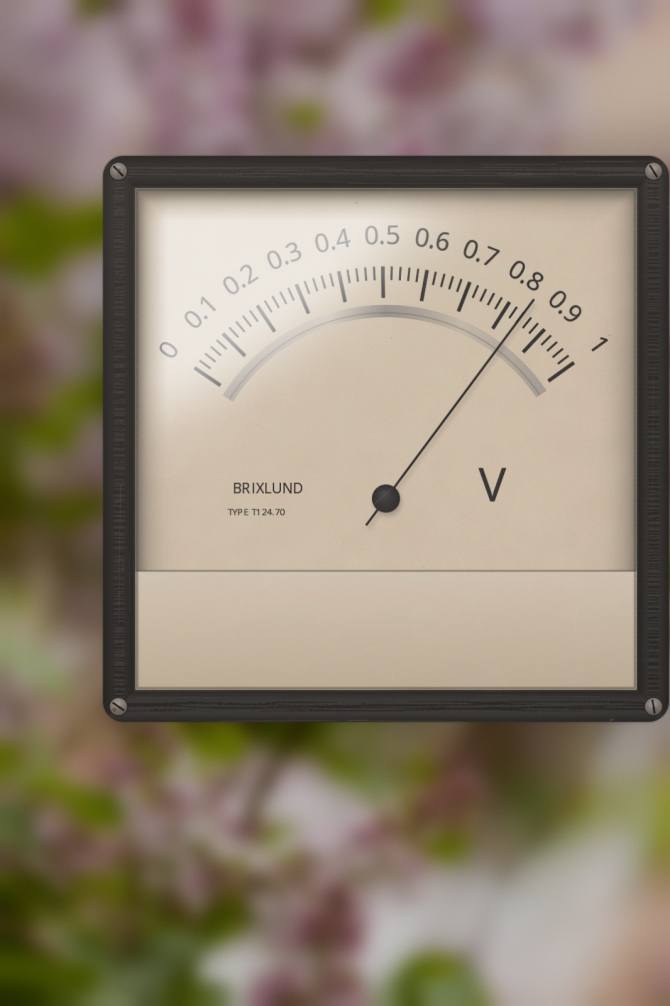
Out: **0.84** V
